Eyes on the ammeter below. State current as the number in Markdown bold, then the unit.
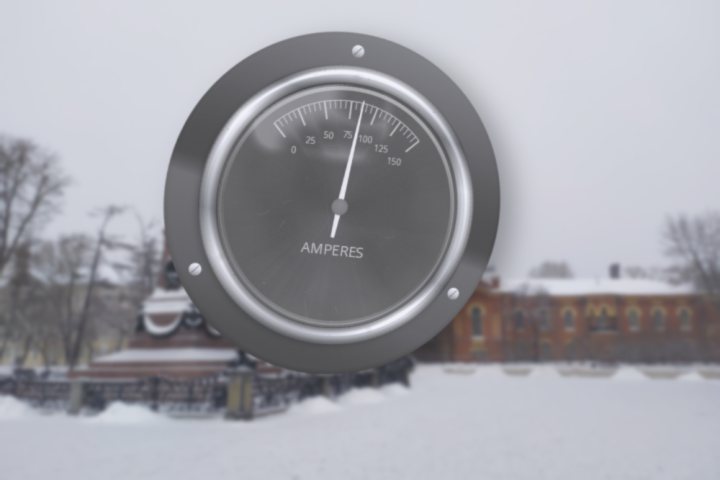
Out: **85** A
